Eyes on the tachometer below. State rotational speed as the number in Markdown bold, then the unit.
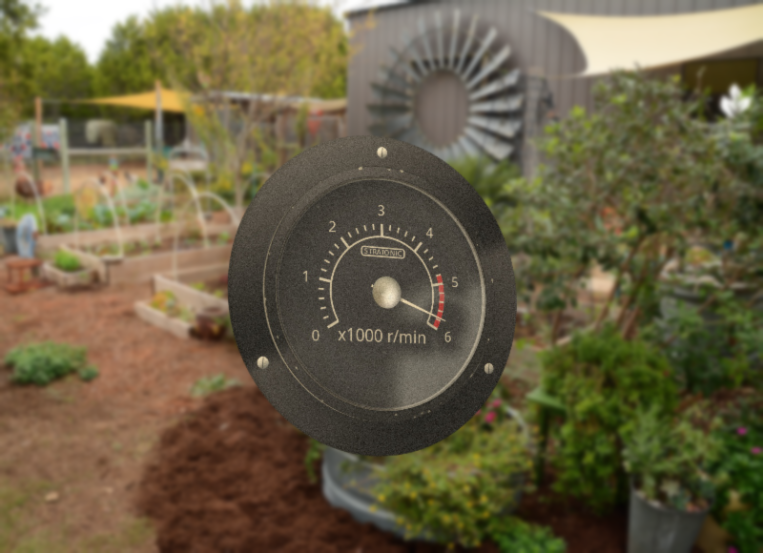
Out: **5800** rpm
